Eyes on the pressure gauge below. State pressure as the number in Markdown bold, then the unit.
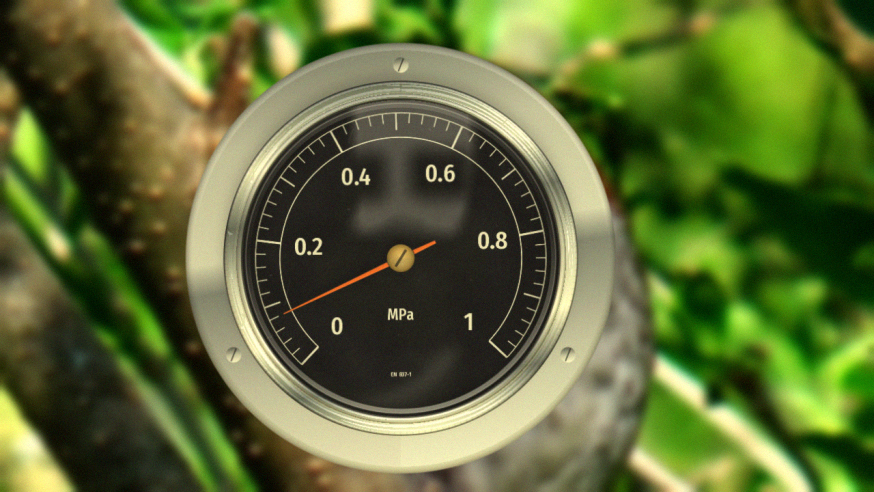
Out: **0.08** MPa
